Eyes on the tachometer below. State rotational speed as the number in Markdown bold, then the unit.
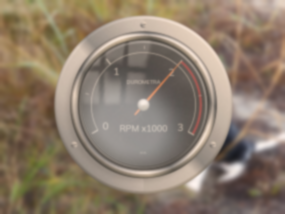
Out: **2000** rpm
